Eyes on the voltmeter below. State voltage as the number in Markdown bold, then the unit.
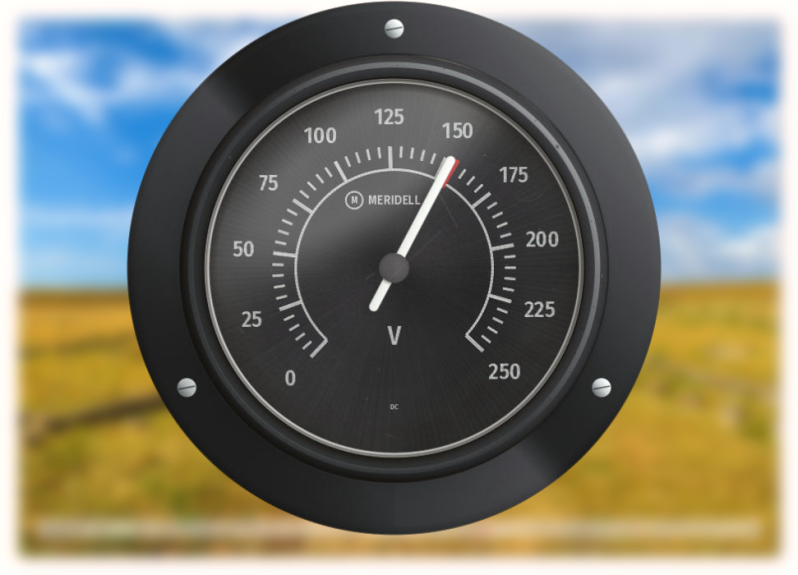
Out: **152.5** V
